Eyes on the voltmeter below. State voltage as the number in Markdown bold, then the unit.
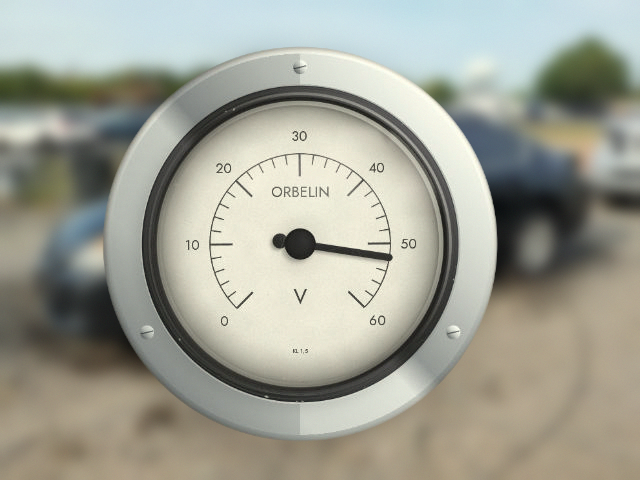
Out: **52** V
